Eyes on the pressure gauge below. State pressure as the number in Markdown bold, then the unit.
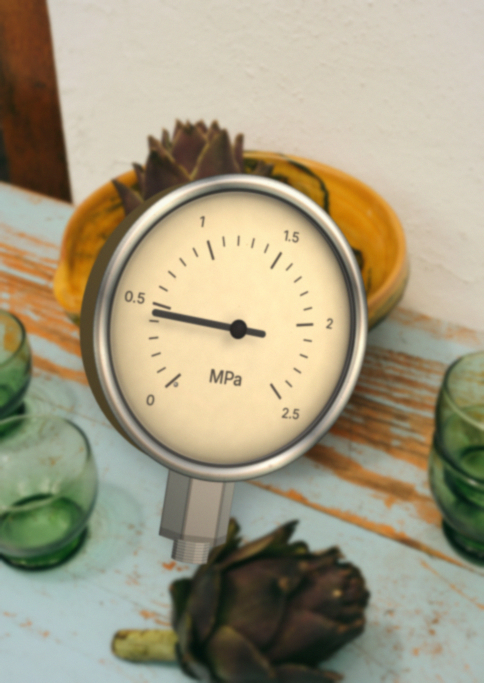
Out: **0.45** MPa
